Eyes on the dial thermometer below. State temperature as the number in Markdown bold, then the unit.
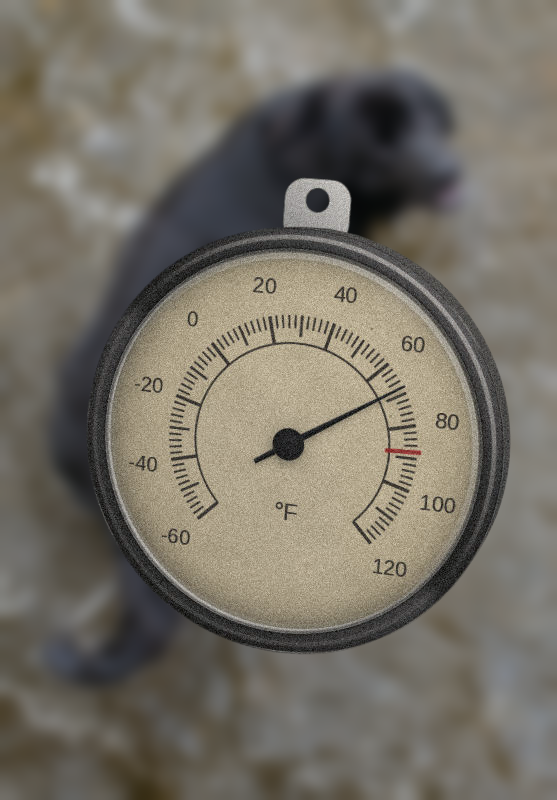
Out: **68** °F
